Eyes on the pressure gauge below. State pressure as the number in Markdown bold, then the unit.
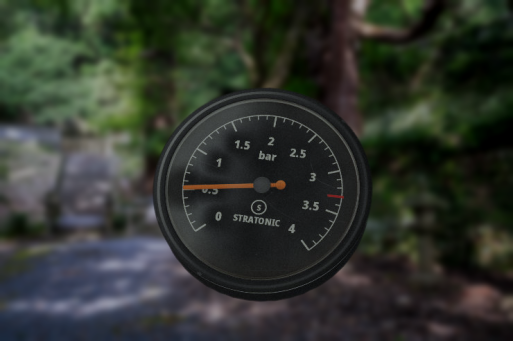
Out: **0.5** bar
